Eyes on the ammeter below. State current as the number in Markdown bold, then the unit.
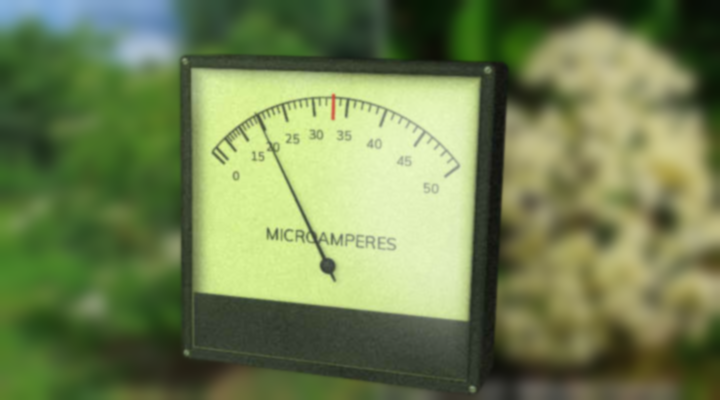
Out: **20** µA
